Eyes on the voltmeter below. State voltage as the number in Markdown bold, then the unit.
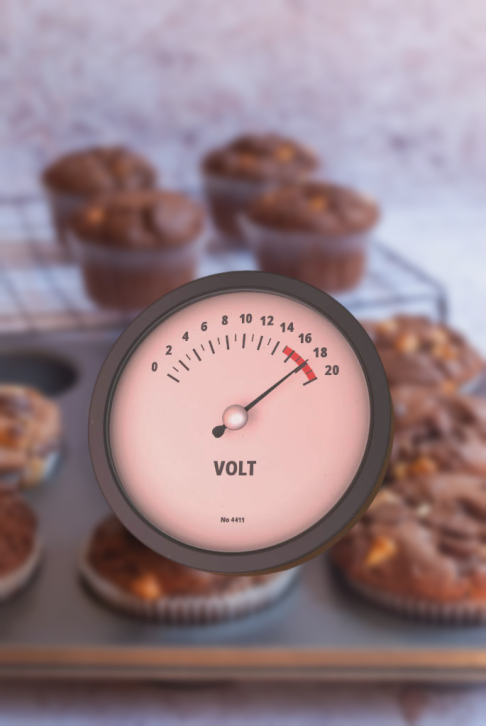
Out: **18** V
